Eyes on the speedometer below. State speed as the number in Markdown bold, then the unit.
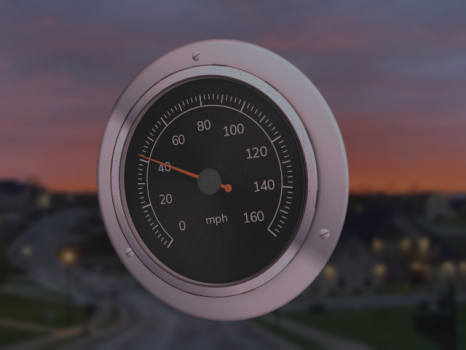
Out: **42** mph
